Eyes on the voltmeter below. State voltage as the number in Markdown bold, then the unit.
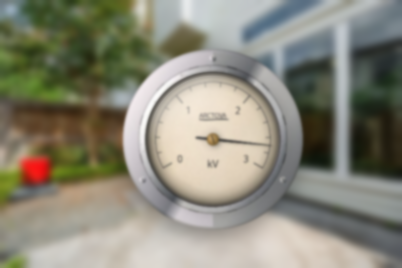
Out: **2.7** kV
